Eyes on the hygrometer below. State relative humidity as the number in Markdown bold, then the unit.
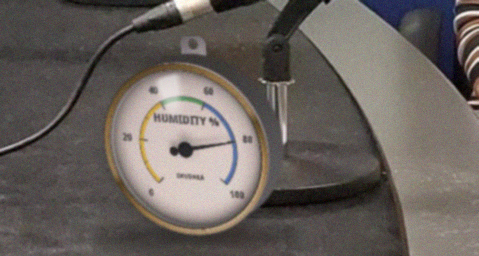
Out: **80** %
